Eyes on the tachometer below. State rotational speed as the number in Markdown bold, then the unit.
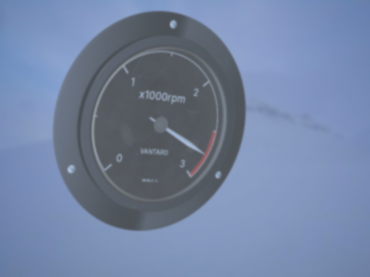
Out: **2750** rpm
